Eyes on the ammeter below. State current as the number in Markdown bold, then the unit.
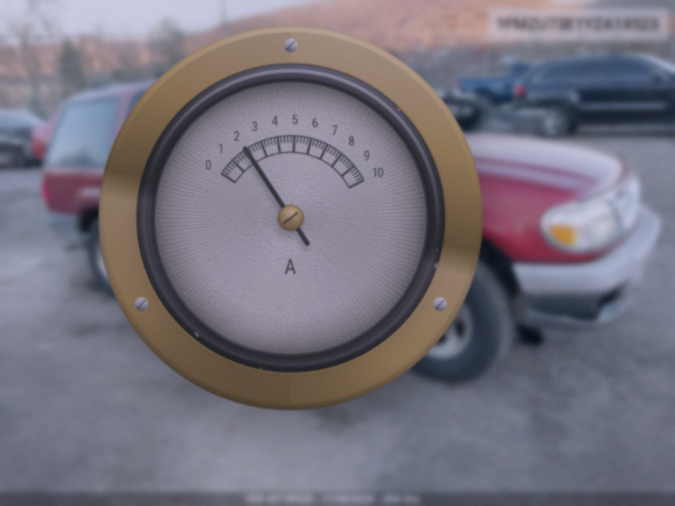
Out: **2** A
